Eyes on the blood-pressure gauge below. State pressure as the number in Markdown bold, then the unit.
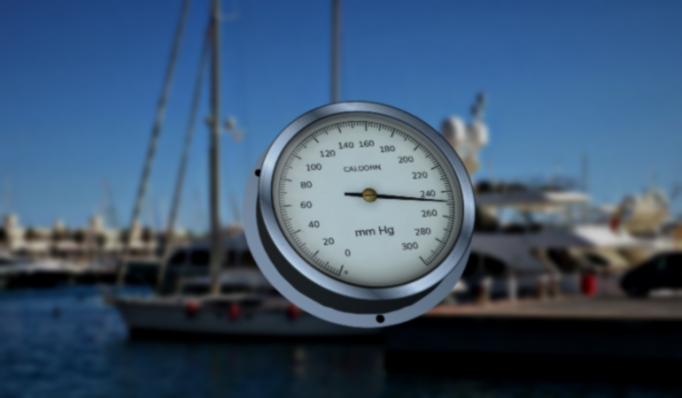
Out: **250** mmHg
